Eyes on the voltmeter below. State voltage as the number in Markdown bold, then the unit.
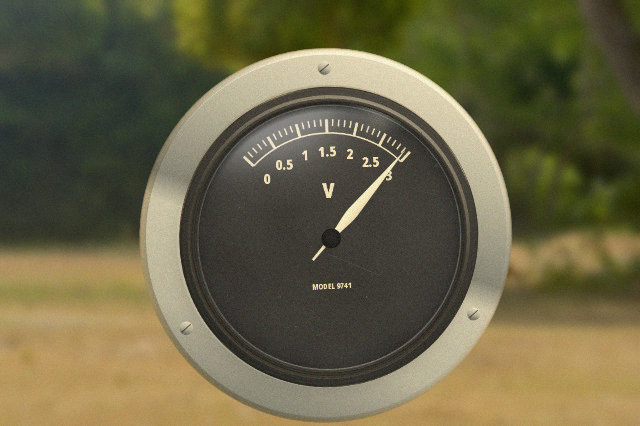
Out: **2.9** V
